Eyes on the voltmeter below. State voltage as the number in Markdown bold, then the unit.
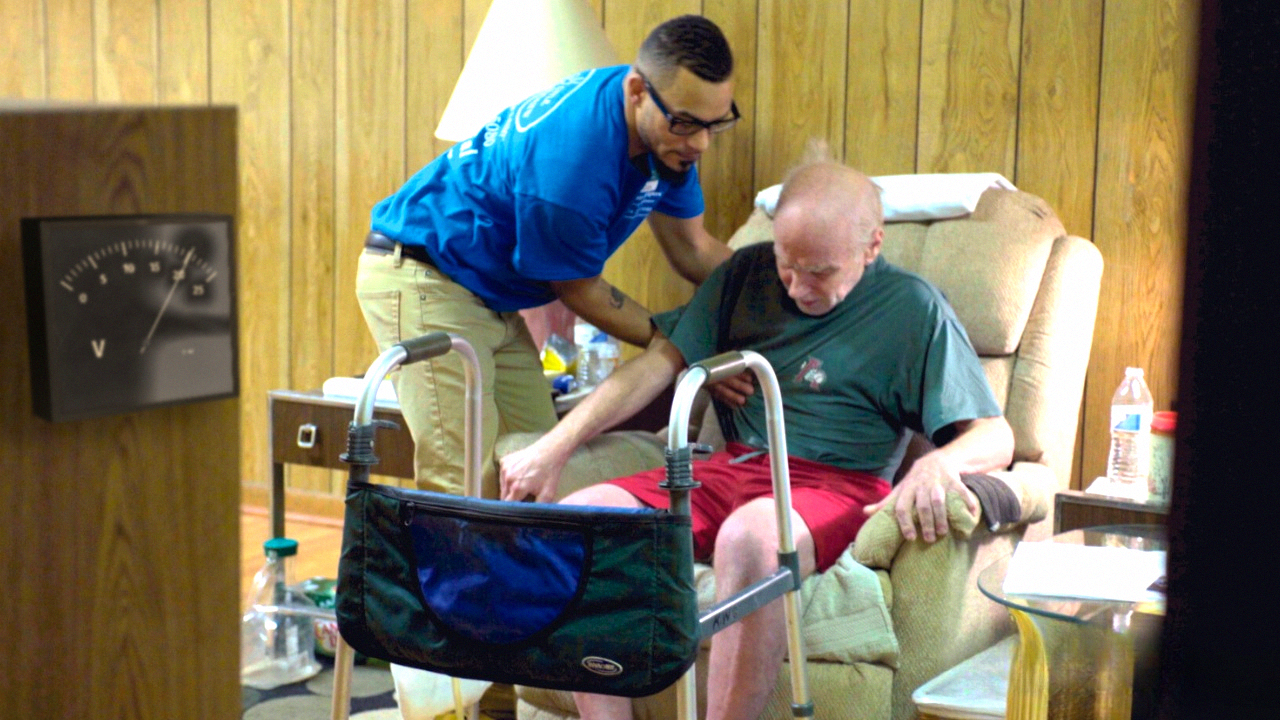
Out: **20** V
